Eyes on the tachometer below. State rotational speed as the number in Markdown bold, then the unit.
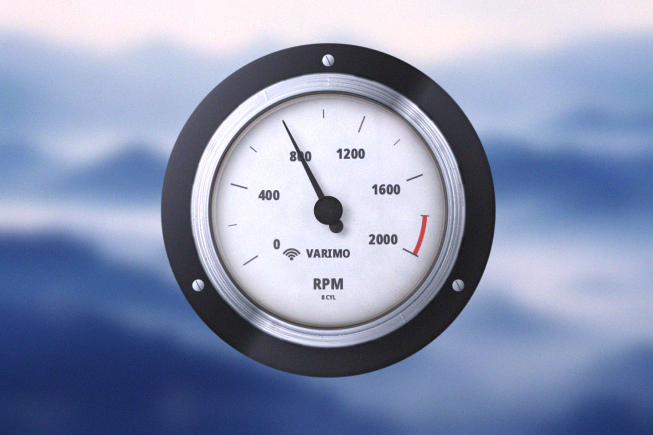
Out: **800** rpm
